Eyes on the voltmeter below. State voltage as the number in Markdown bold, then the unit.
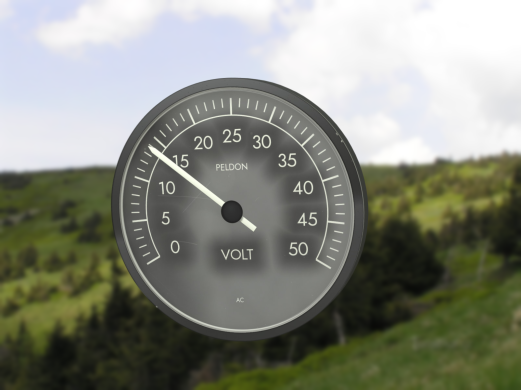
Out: **14** V
